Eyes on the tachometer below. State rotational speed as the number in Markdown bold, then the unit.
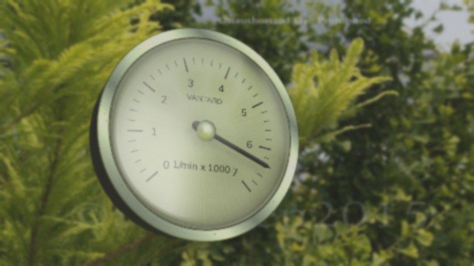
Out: **6400** rpm
